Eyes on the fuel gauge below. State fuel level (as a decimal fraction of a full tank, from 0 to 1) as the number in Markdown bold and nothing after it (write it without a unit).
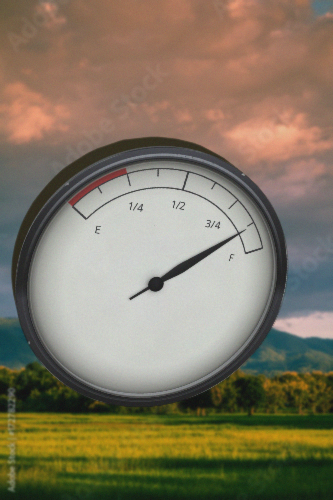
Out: **0.875**
